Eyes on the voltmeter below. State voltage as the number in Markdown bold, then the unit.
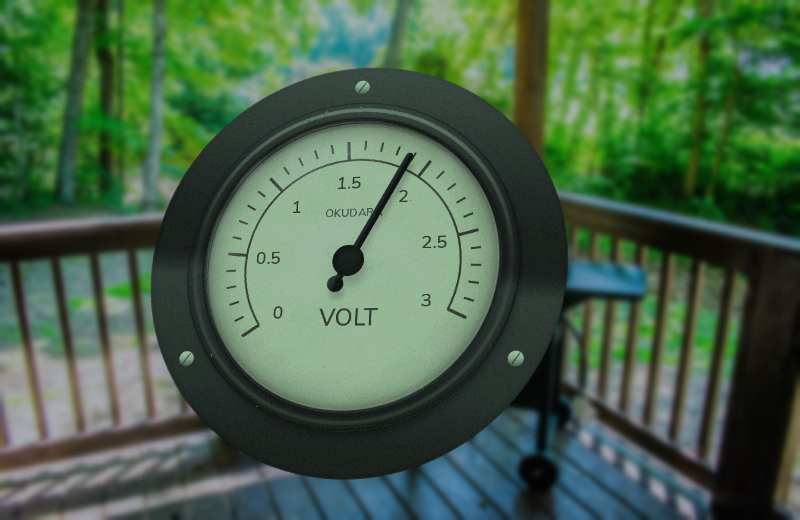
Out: **1.9** V
